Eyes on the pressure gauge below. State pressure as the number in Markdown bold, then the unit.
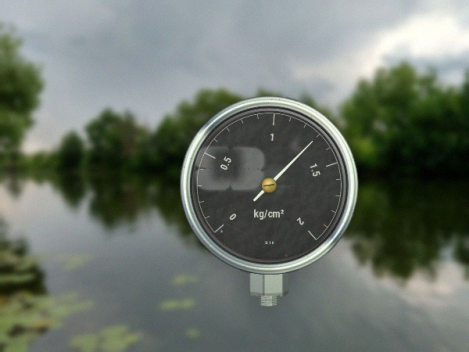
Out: **1.3** kg/cm²
